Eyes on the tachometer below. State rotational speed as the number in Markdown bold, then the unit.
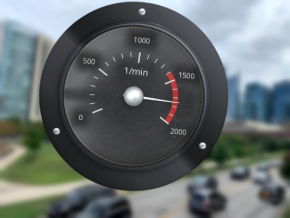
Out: **1750** rpm
